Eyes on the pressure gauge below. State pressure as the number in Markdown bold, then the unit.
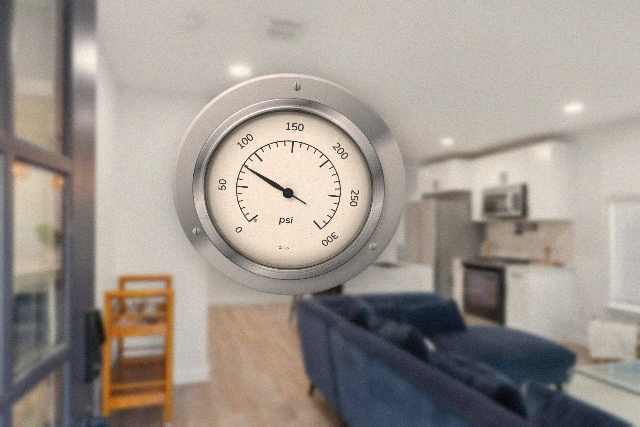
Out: **80** psi
